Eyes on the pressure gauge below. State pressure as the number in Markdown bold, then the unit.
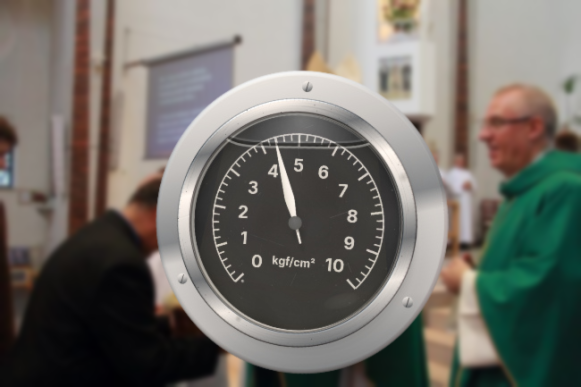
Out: **4.4** kg/cm²
